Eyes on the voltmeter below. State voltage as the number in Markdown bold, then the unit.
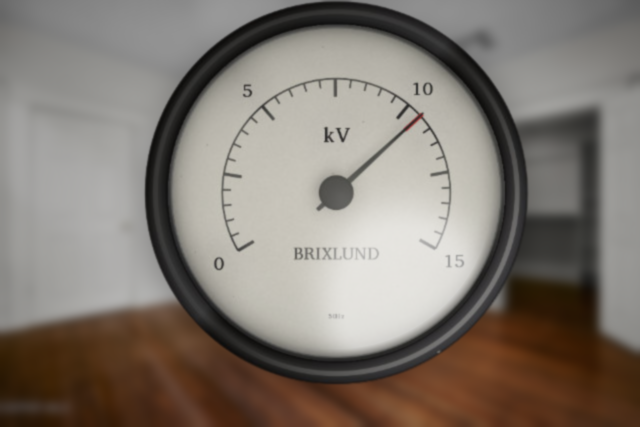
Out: **10.5** kV
